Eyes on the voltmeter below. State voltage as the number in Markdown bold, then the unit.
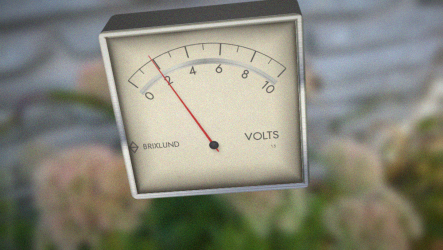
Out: **2** V
